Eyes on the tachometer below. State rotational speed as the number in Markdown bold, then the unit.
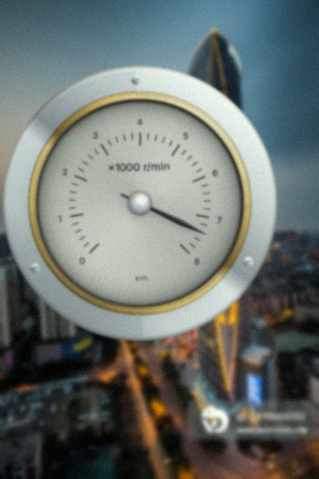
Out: **7400** rpm
